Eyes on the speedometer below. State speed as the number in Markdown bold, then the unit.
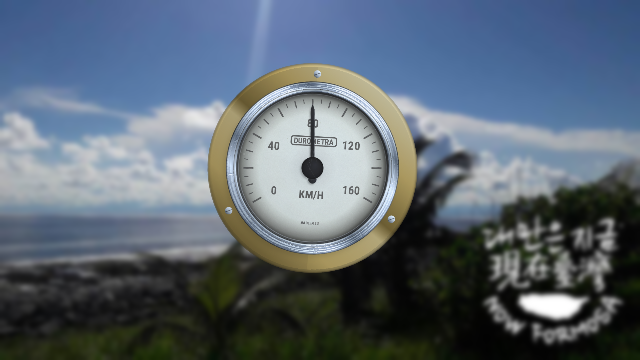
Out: **80** km/h
